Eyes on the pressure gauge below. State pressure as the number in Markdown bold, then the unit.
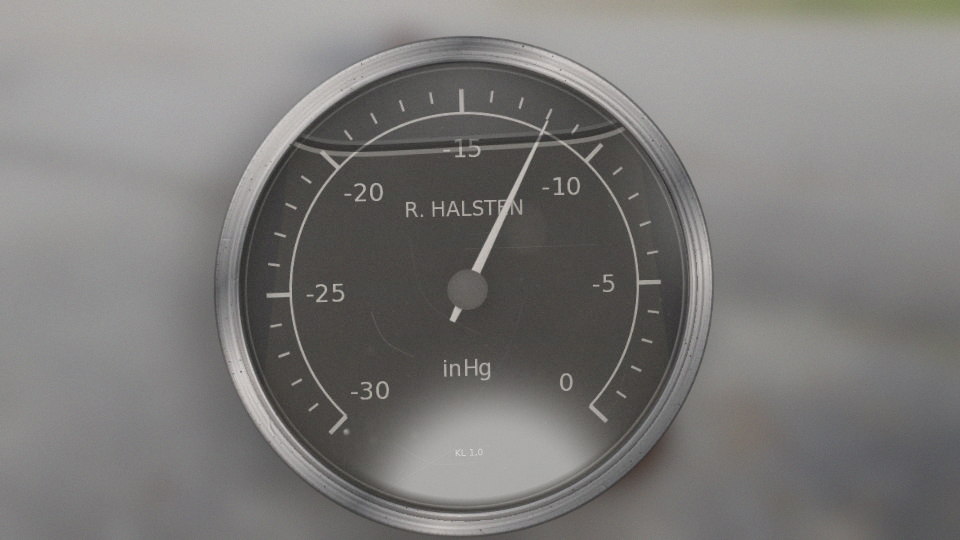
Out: **-12** inHg
